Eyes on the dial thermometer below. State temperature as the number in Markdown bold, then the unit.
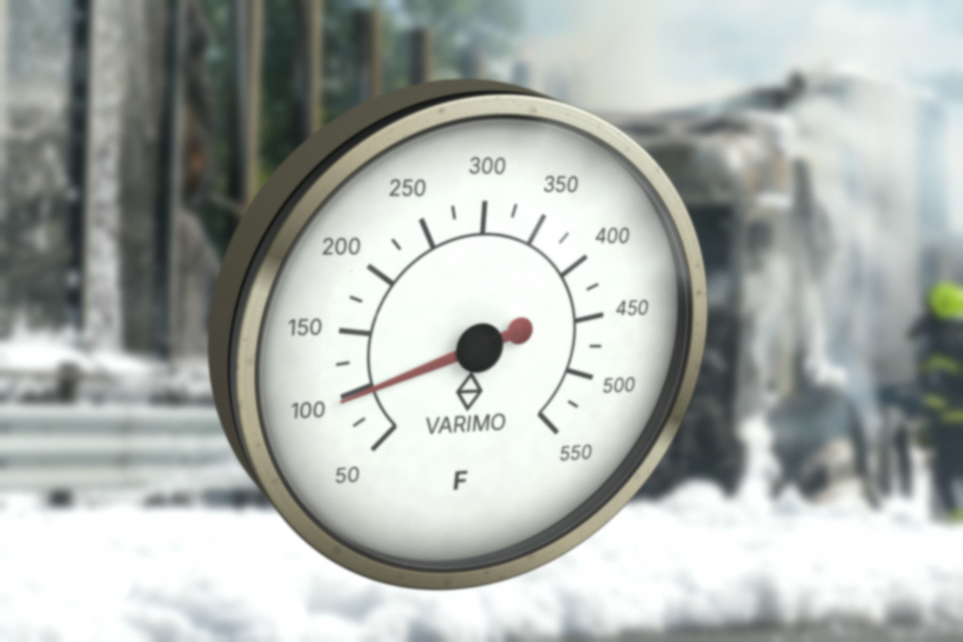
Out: **100** °F
